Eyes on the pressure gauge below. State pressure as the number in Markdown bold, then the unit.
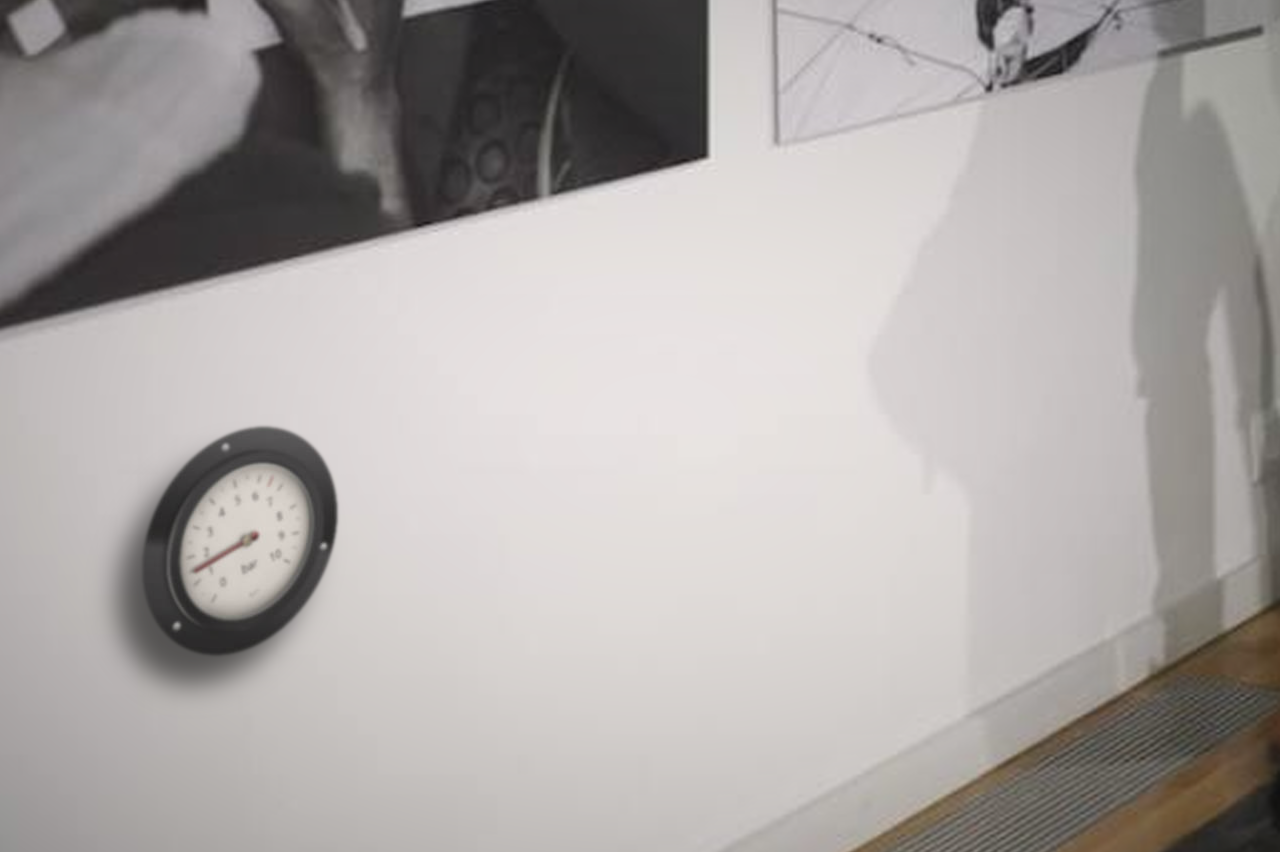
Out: **1.5** bar
